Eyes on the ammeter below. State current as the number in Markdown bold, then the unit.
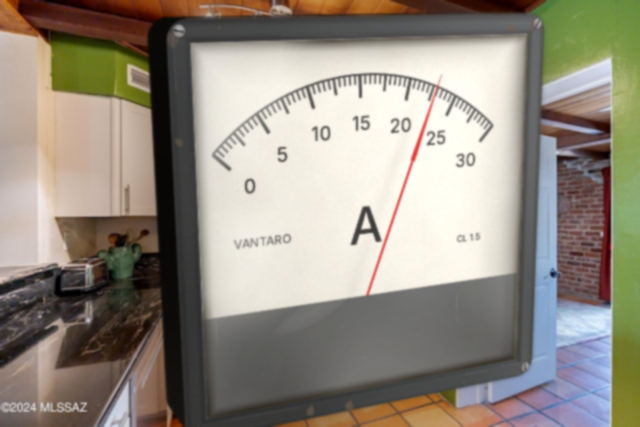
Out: **22.5** A
